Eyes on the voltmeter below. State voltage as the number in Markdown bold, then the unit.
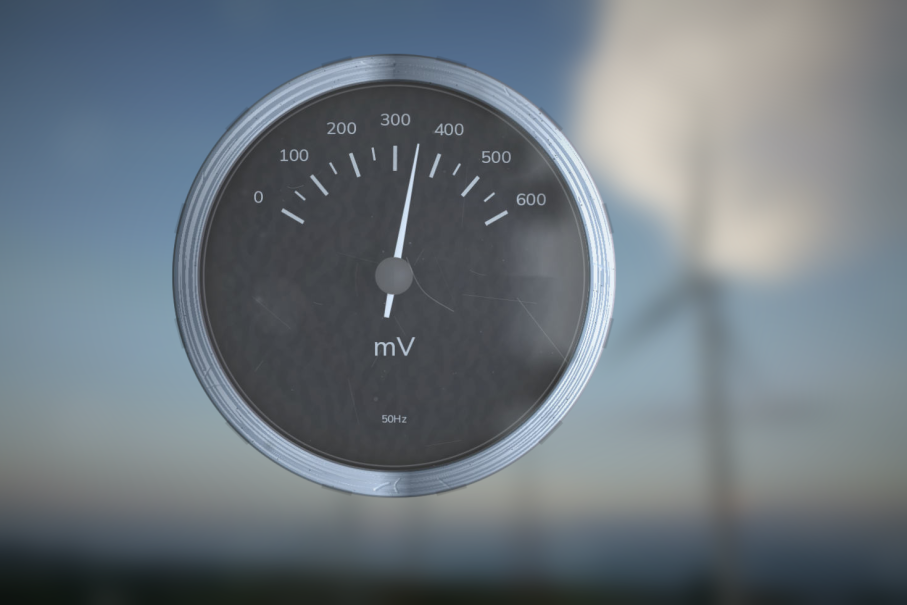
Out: **350** mV
